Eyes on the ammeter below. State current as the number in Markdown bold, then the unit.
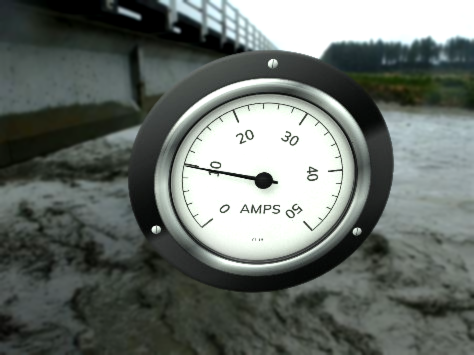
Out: **10** A
